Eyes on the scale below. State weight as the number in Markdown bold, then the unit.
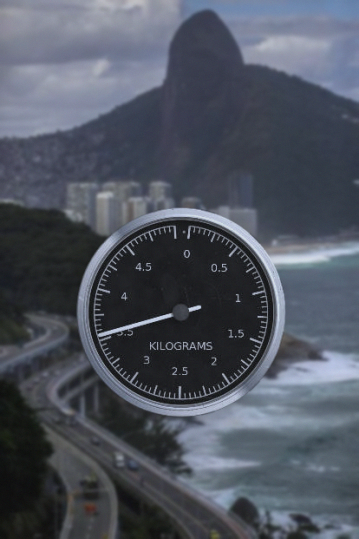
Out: **3.55** kg
